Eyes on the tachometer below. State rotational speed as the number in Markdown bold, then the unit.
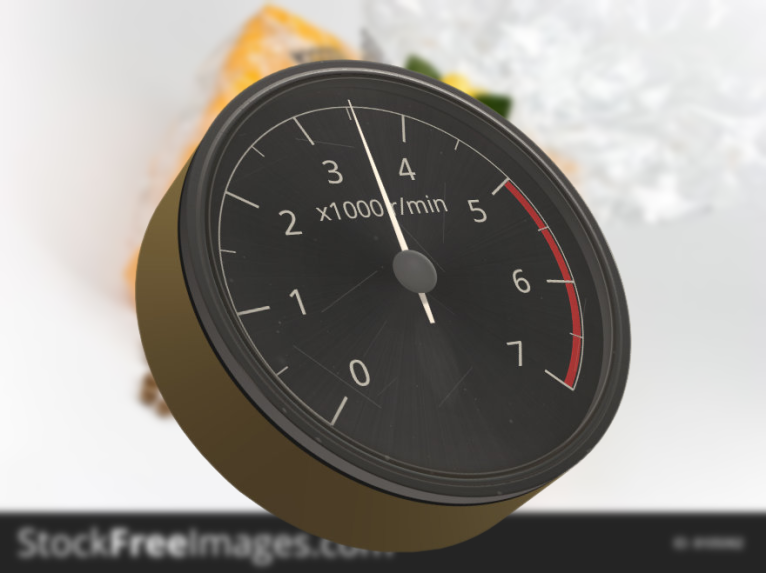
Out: **3500** rpm
